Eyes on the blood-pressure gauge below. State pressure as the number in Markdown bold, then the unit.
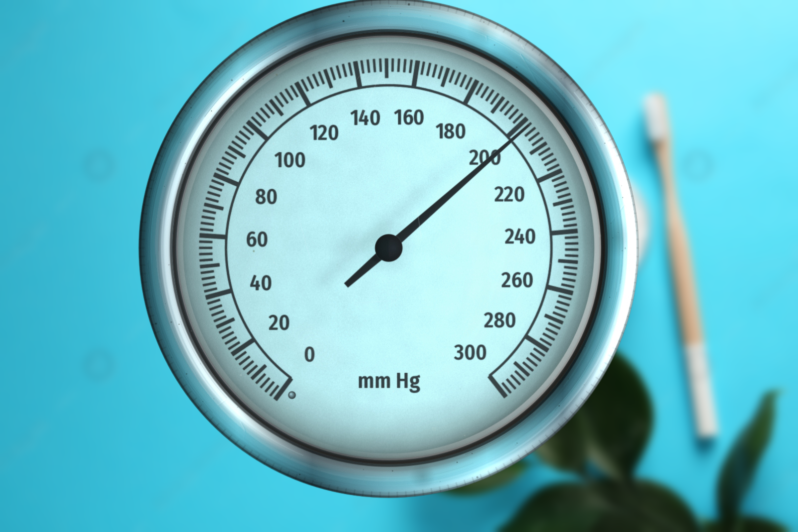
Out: **202** mmHg
